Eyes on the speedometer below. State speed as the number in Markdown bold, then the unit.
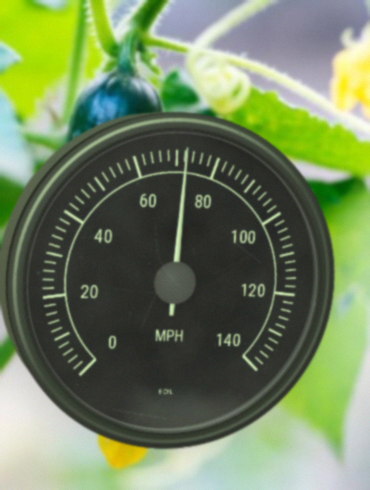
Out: **72** mph
